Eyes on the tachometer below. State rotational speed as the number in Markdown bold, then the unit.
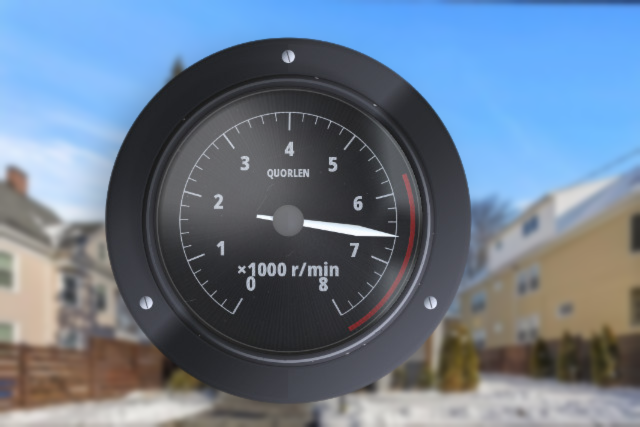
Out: **6600** rpm
